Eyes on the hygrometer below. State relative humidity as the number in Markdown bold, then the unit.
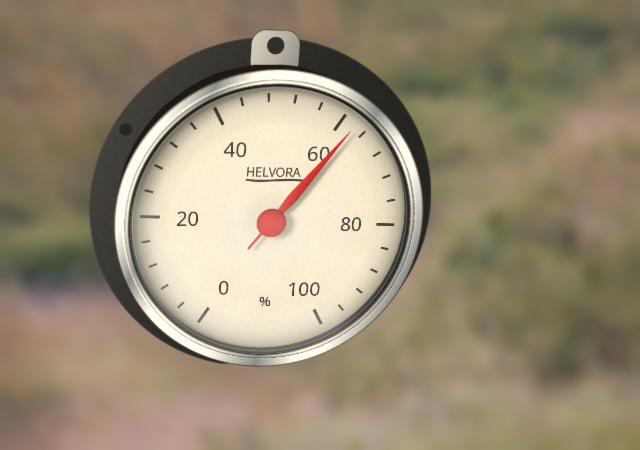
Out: **62** %
